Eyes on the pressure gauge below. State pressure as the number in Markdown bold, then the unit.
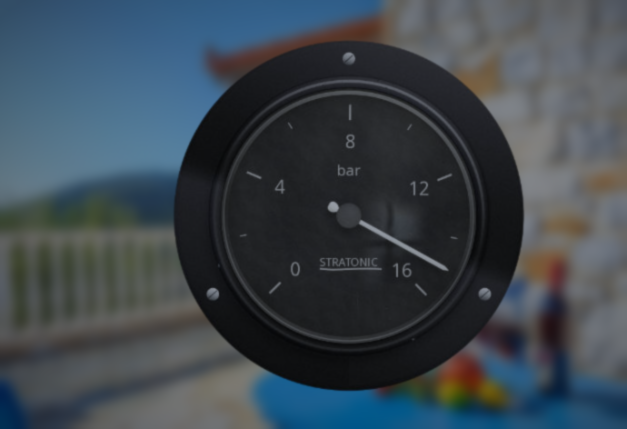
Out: **15** bar
